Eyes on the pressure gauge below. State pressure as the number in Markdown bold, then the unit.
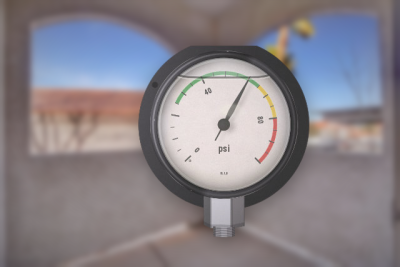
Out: **60** psi
